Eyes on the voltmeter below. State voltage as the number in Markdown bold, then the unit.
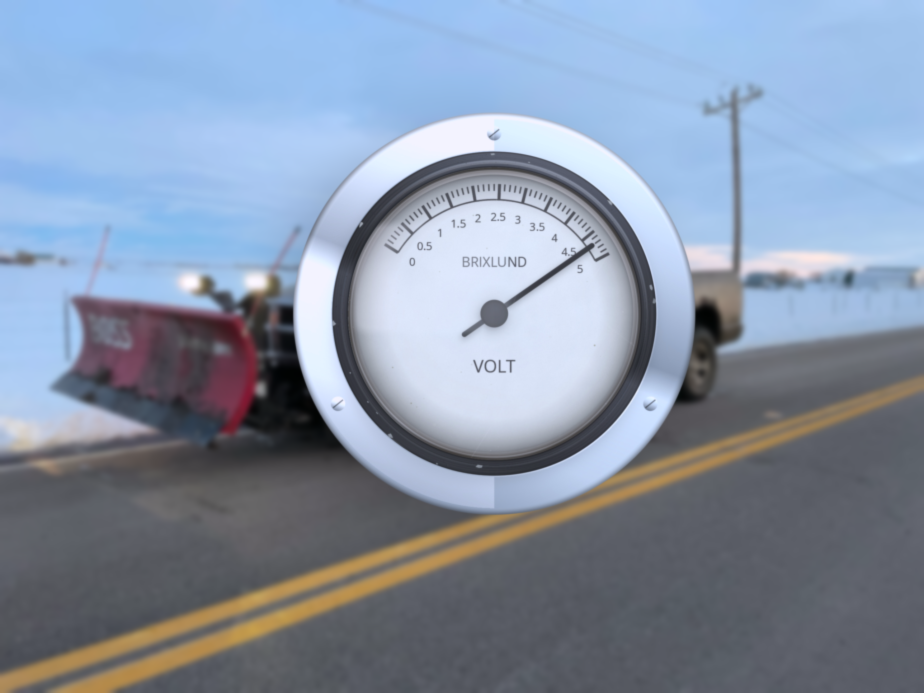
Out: **4.7** V
